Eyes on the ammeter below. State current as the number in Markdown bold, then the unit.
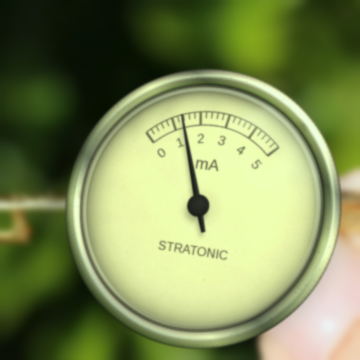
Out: **1.4** mA
